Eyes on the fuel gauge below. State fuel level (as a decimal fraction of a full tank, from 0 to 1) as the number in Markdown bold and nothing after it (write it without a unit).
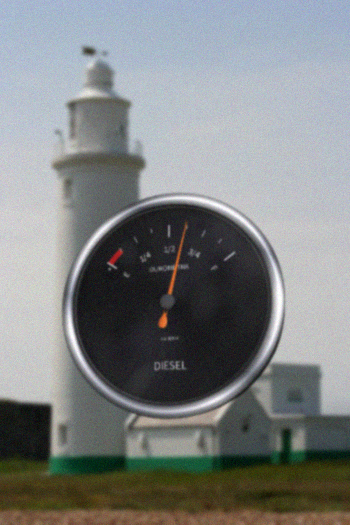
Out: **0.625**
